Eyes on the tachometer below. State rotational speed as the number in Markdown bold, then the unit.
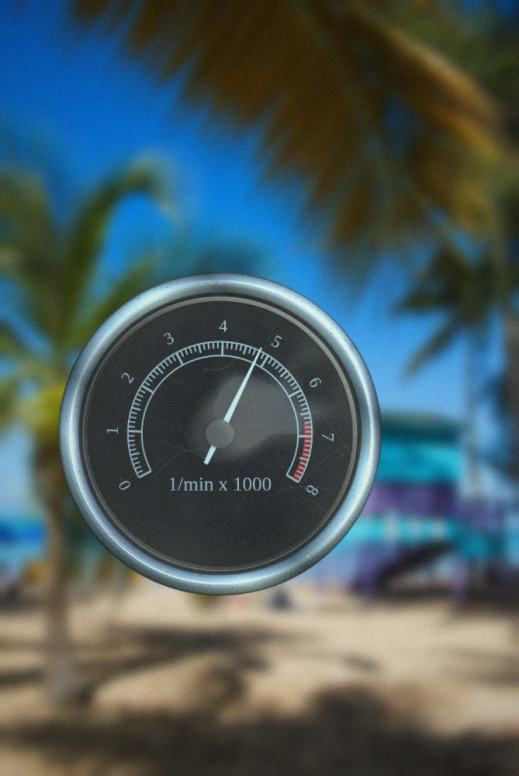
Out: **4800** rpm
